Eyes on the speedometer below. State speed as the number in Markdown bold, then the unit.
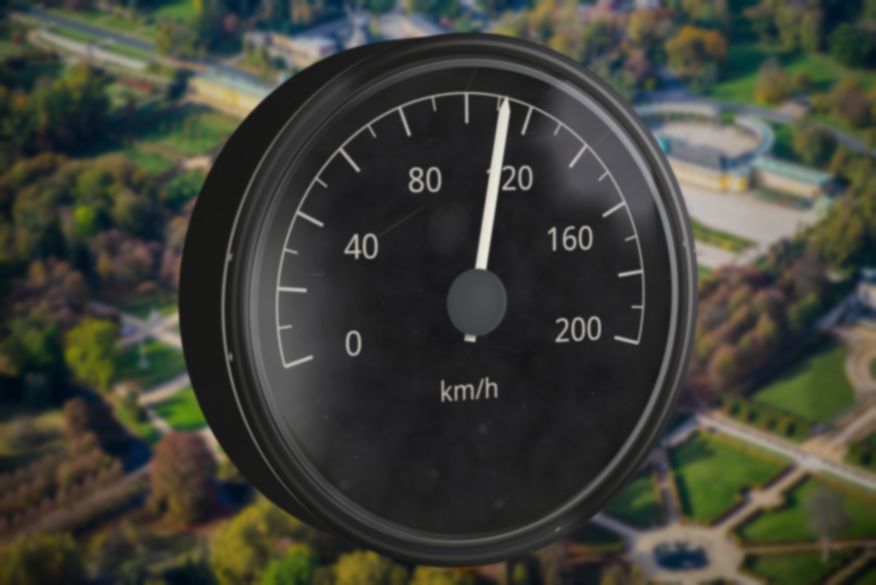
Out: **110** km/h
